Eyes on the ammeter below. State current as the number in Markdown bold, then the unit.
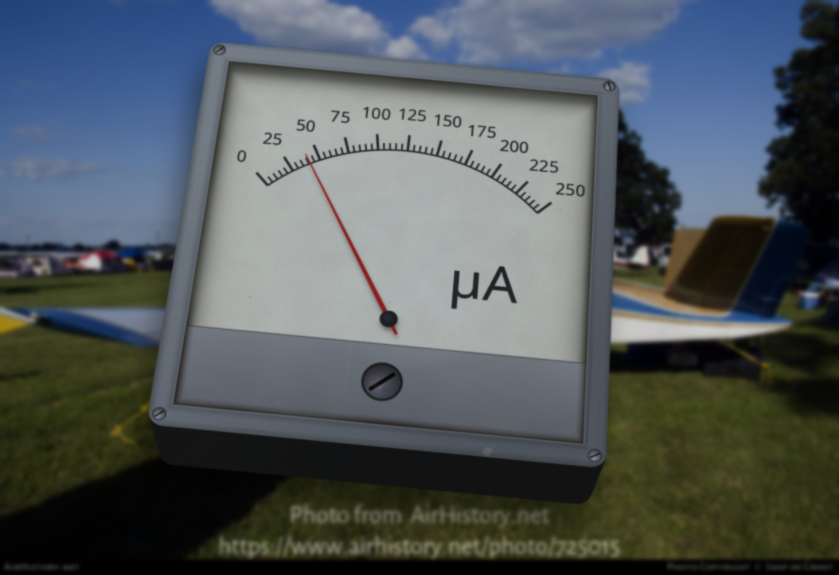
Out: **40** µA
